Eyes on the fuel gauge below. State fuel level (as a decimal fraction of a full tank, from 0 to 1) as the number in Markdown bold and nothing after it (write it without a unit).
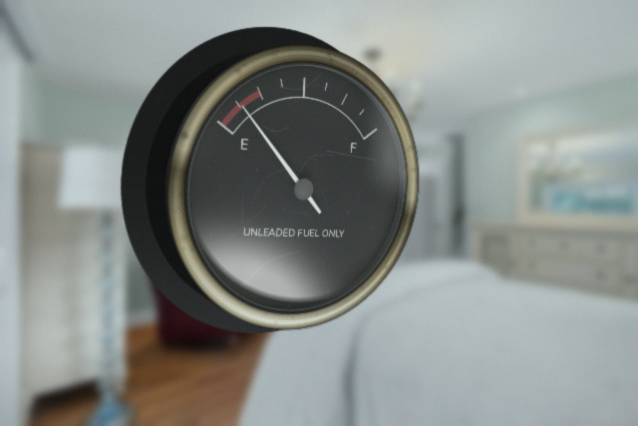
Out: **0.125**
